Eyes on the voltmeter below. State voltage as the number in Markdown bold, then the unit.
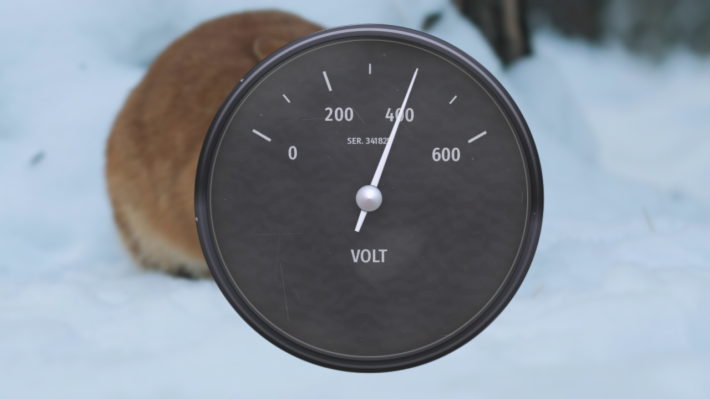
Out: **400** V
